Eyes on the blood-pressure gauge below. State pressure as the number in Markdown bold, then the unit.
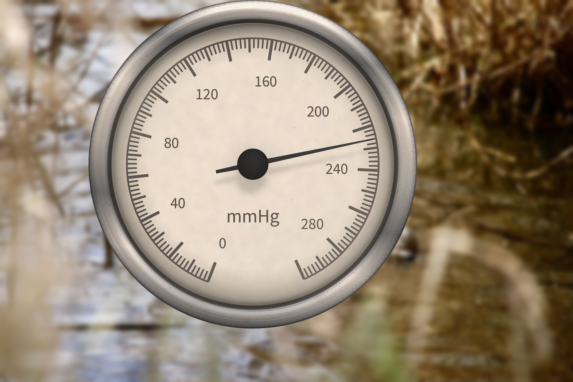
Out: **226** mmHg
